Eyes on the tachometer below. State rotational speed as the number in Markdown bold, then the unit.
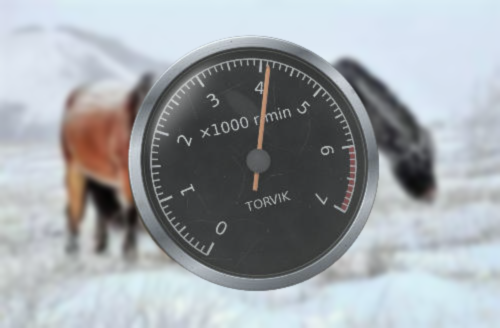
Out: **4100** rpm
